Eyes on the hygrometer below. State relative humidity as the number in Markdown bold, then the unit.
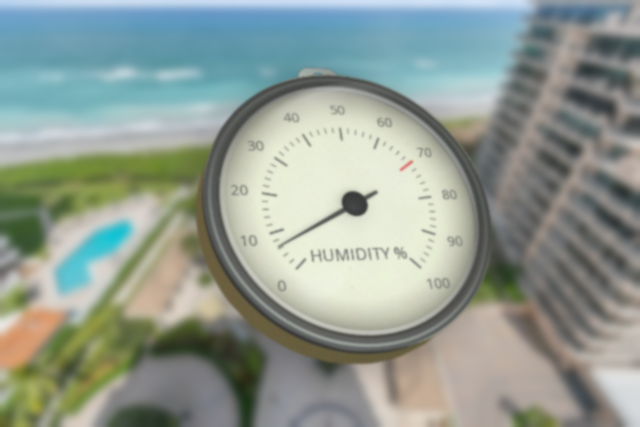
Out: **6** %
